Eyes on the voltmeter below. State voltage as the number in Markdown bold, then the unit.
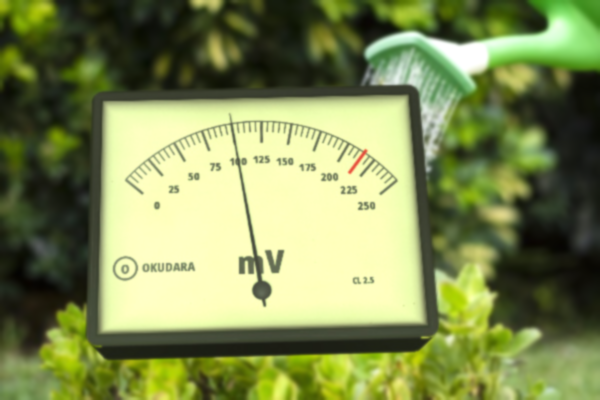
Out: **100** mV
